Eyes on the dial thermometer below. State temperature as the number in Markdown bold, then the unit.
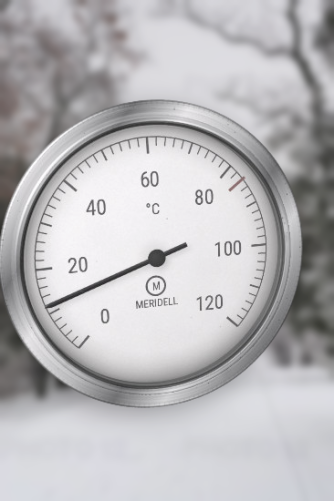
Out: **12** °C
